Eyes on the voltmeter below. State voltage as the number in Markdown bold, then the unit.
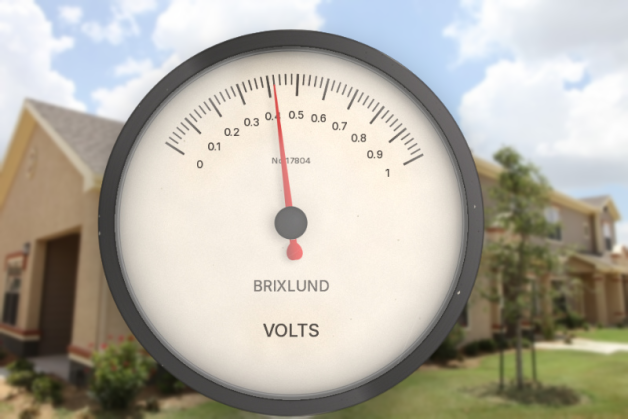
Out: **0.42** V
